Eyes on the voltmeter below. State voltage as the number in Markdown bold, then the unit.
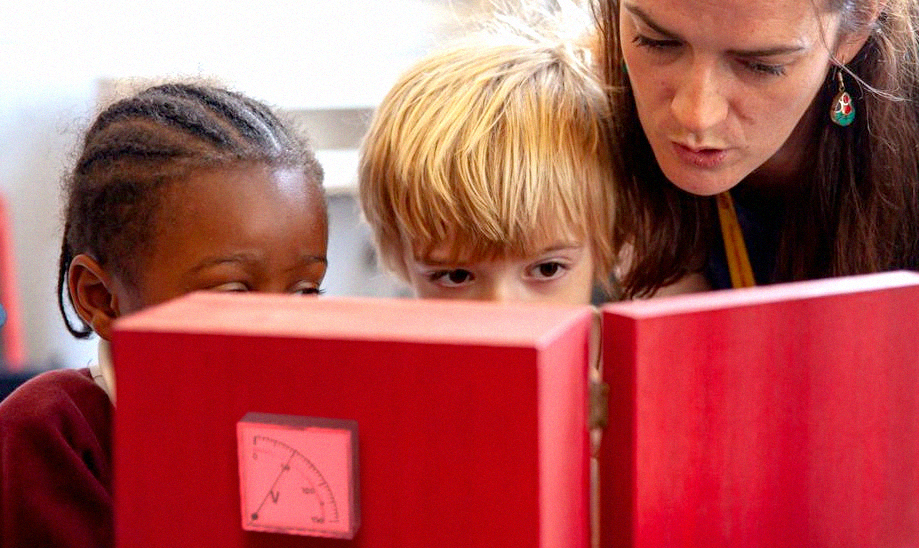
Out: **50** V
